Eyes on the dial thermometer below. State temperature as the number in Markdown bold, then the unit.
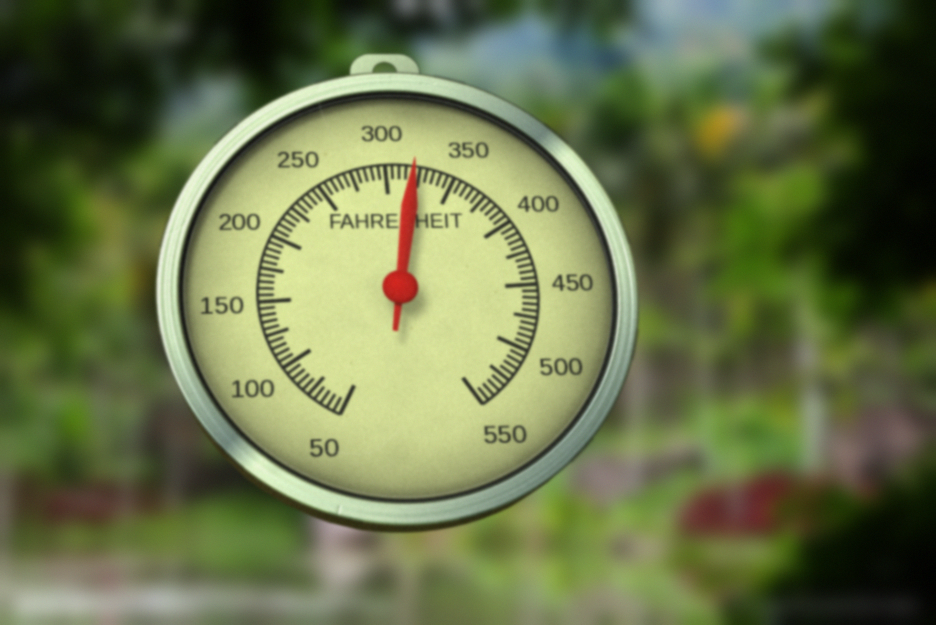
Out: **320** °F
